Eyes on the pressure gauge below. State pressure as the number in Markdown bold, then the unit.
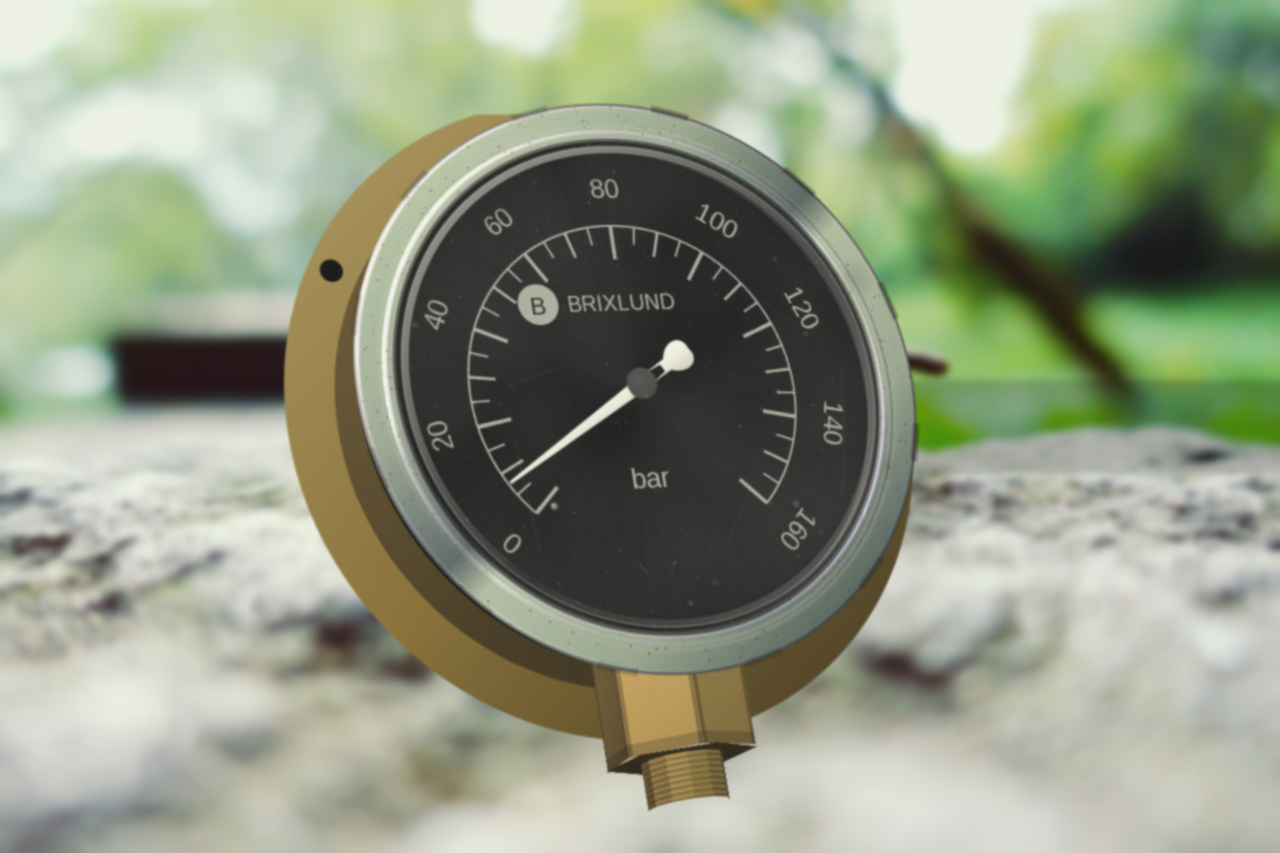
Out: **7.5** bar
